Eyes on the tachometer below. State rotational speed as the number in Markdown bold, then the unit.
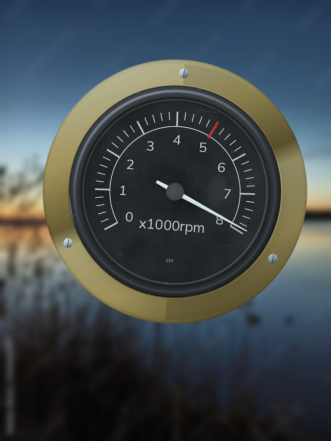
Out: **7900** rpm
